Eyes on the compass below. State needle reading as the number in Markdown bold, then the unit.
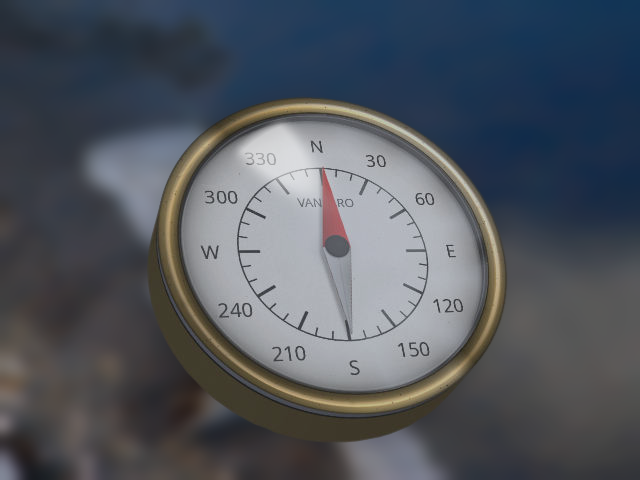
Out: **0** °
